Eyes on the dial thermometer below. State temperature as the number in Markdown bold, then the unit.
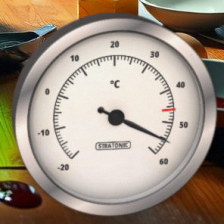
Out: **55** °C
